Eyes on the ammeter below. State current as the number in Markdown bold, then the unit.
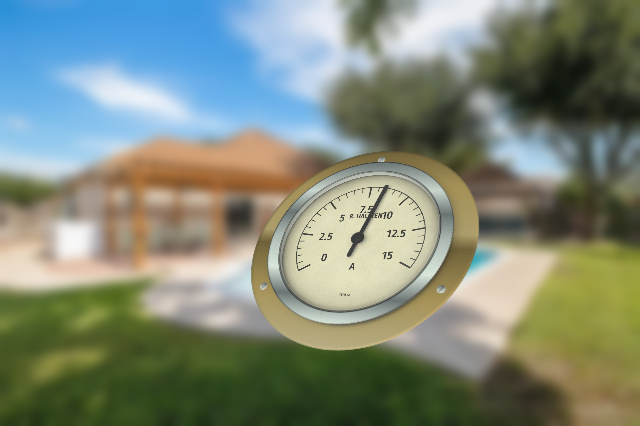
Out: **8.5** A
